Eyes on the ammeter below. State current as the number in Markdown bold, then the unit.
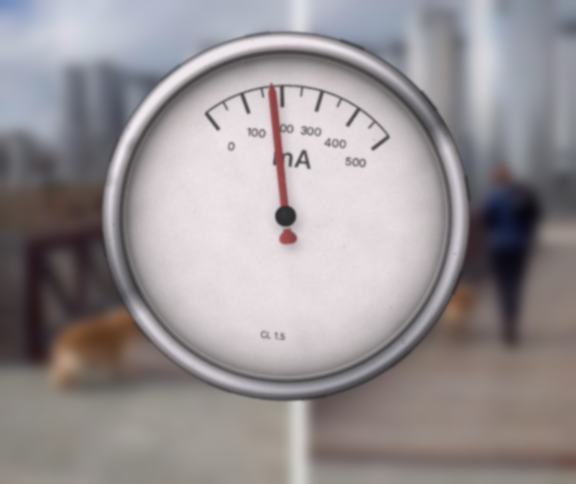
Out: **175** mA
